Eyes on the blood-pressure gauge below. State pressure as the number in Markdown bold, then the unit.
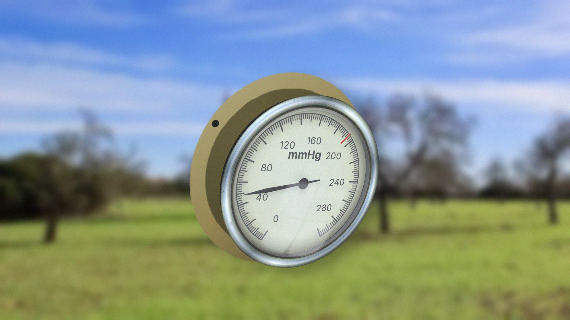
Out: **50** mmHg
